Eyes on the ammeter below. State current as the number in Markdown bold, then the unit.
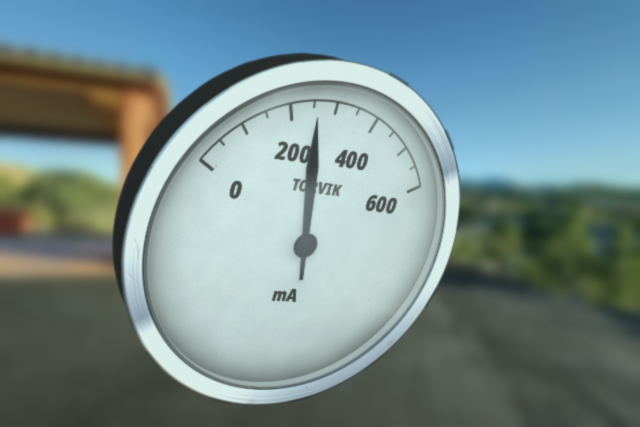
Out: **250** mA
